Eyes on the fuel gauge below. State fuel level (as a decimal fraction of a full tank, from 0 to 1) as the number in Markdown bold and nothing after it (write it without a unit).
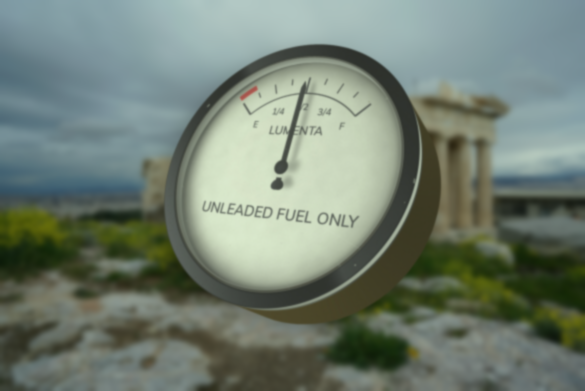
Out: **0.5**
